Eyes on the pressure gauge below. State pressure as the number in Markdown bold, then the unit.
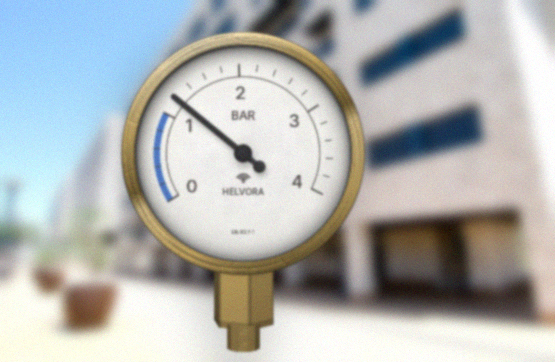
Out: **1.2** bar
